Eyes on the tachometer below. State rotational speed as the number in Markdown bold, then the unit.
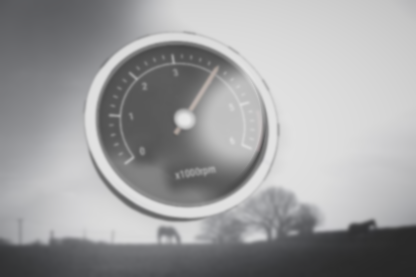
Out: **4000** rpm
